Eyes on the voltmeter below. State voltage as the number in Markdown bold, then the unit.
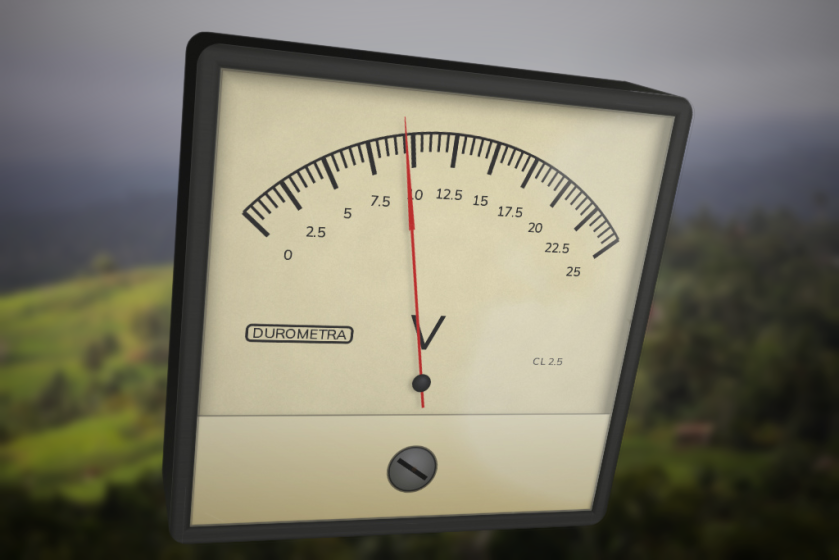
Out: **9.5** V
